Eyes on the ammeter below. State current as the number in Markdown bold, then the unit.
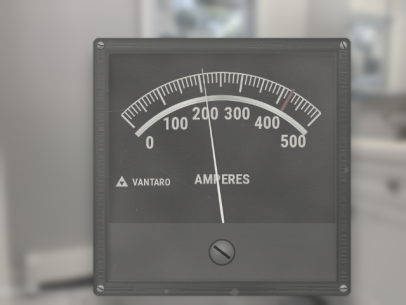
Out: **210** A
